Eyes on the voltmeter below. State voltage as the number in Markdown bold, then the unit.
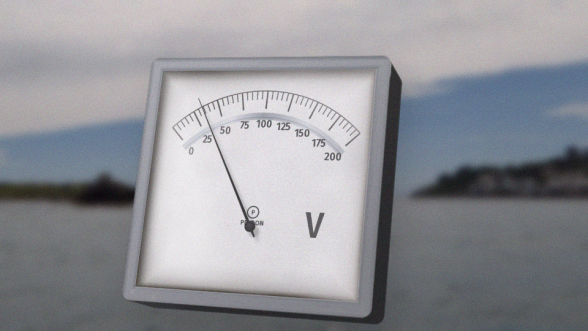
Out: **35** V
